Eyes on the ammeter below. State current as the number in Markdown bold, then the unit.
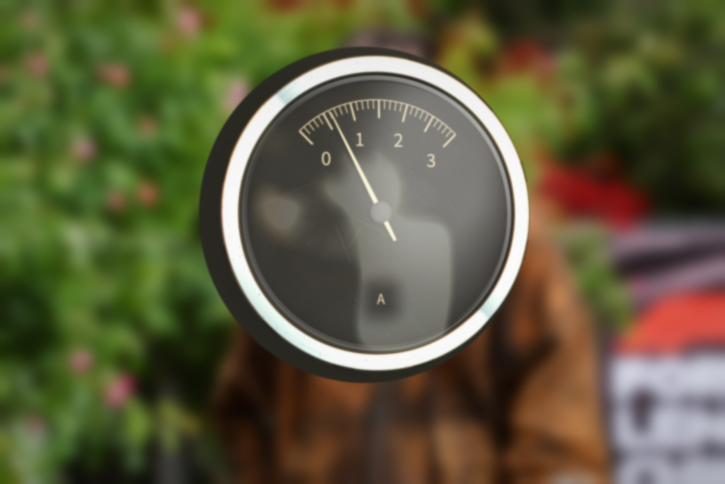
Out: **0.6** A
